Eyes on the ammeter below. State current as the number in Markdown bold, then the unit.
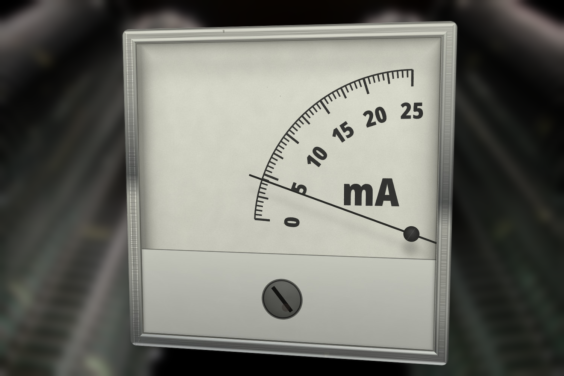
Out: **4.5** mA
